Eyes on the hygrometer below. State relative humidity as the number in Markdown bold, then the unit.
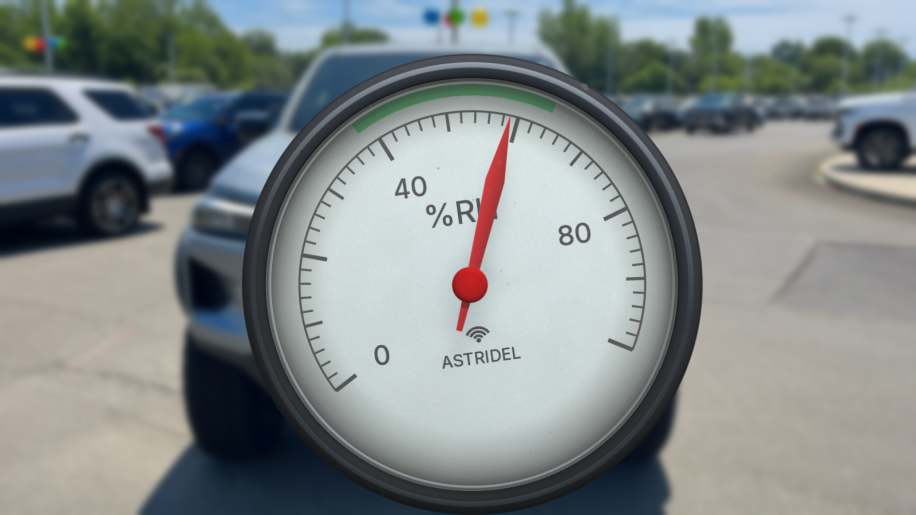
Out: **59** %
